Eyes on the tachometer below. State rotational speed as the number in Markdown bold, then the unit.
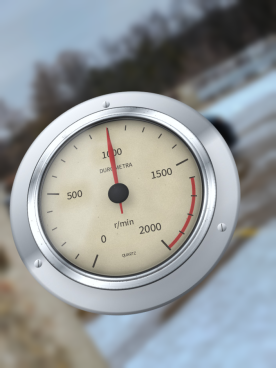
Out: **1000** rpm
